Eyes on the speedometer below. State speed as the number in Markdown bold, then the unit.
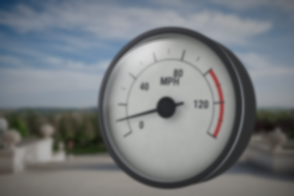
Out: **10** mph
